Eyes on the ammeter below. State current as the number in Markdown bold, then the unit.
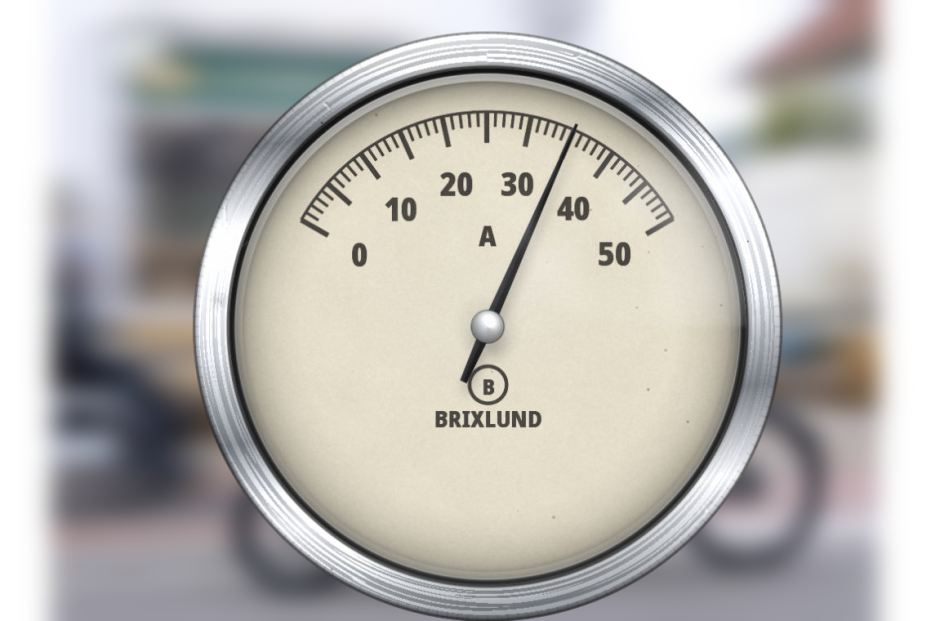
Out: **35** A
